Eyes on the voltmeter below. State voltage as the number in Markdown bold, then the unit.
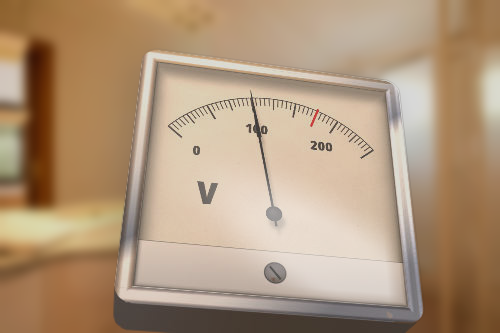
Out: **100** V
